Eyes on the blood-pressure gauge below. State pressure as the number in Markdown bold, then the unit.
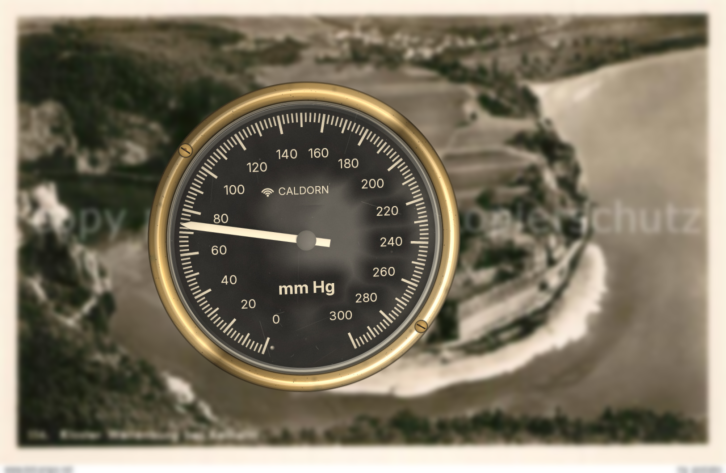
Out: **74** mmHg
